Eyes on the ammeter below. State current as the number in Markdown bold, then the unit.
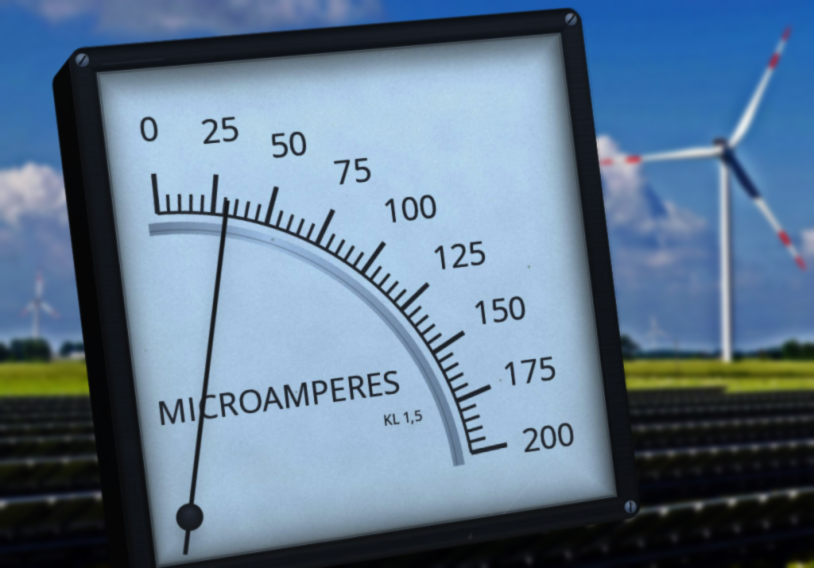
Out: **30** µA
